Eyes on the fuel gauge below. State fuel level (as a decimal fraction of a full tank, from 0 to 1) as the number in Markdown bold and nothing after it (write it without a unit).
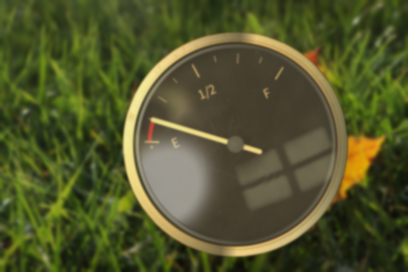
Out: **0.125**
